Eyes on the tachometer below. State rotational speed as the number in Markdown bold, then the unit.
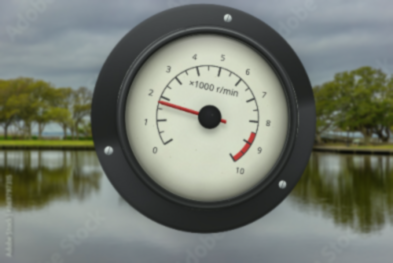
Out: **1750** rpm
